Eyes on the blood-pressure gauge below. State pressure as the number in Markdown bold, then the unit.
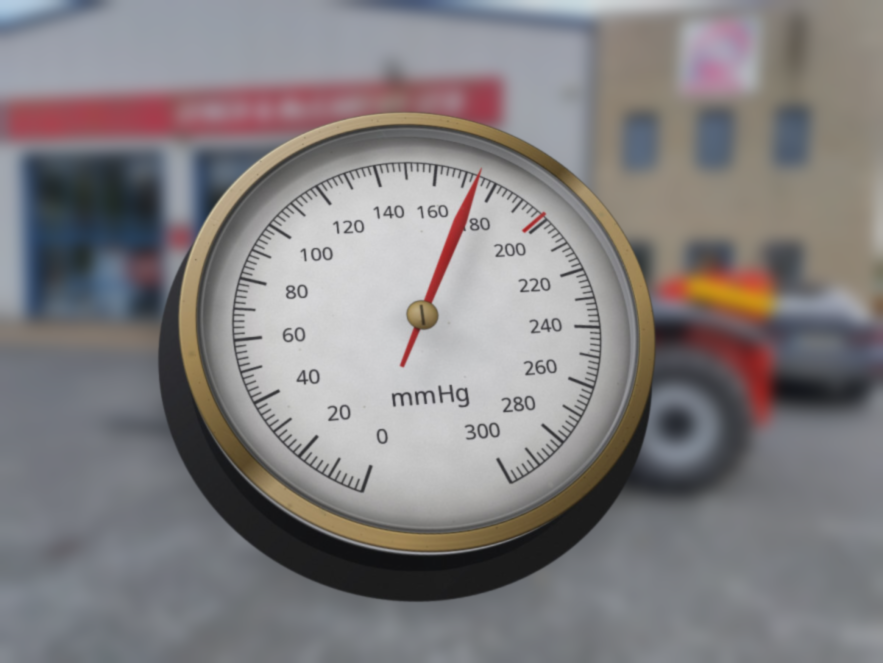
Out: **174** mmHg
